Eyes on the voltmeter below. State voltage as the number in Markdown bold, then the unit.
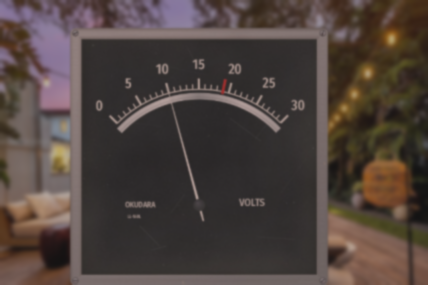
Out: **10** V
